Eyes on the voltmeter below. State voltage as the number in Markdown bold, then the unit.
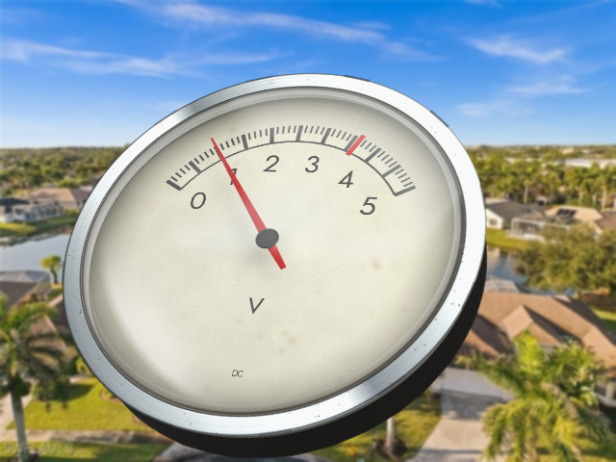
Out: **1** V
